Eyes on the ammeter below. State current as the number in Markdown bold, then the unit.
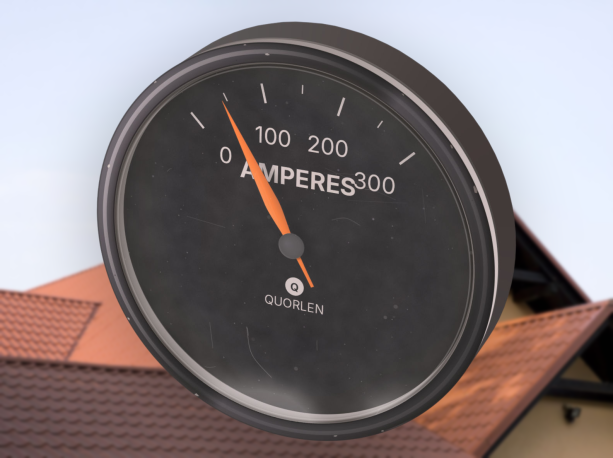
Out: **50** A
